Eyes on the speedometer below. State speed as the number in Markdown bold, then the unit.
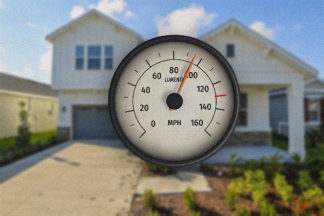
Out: **95** mph
